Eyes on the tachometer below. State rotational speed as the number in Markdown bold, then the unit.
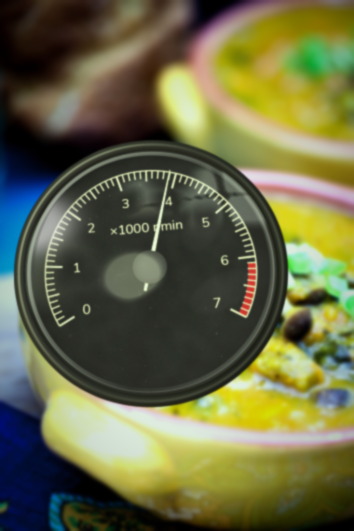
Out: **3900** rpm
